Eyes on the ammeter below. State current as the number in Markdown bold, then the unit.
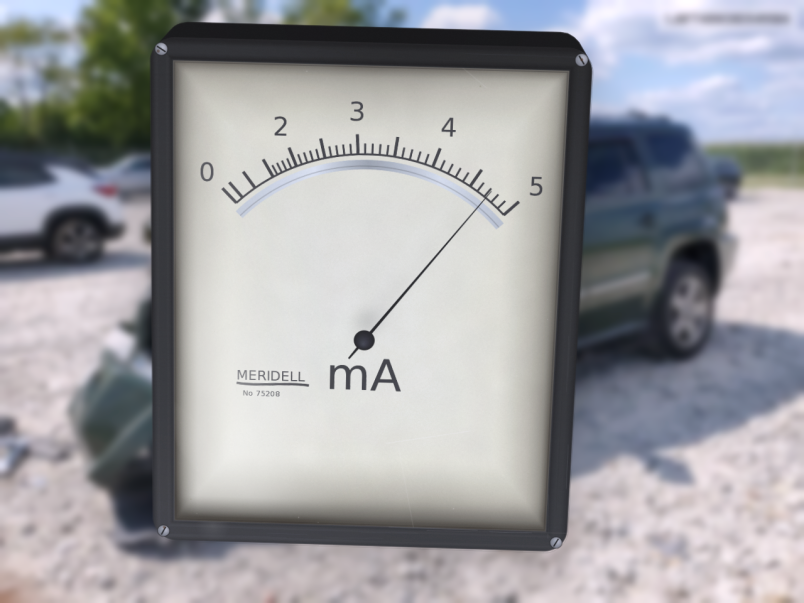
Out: **4.7** mA
